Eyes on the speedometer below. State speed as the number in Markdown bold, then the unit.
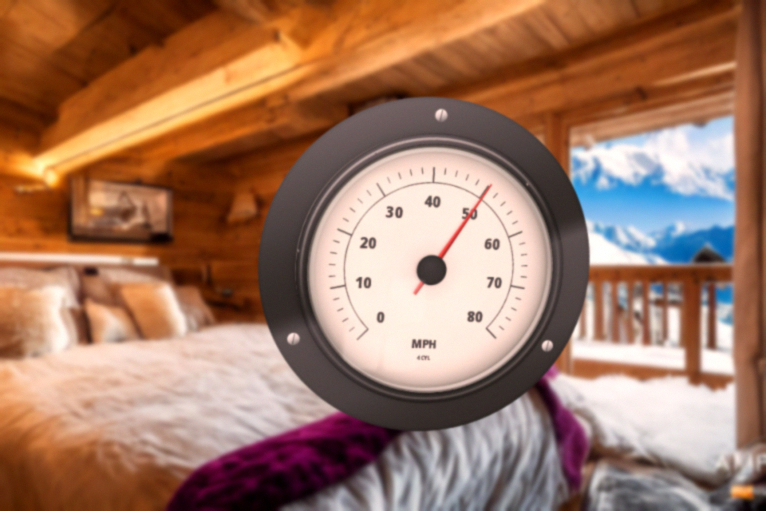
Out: **50** mph
